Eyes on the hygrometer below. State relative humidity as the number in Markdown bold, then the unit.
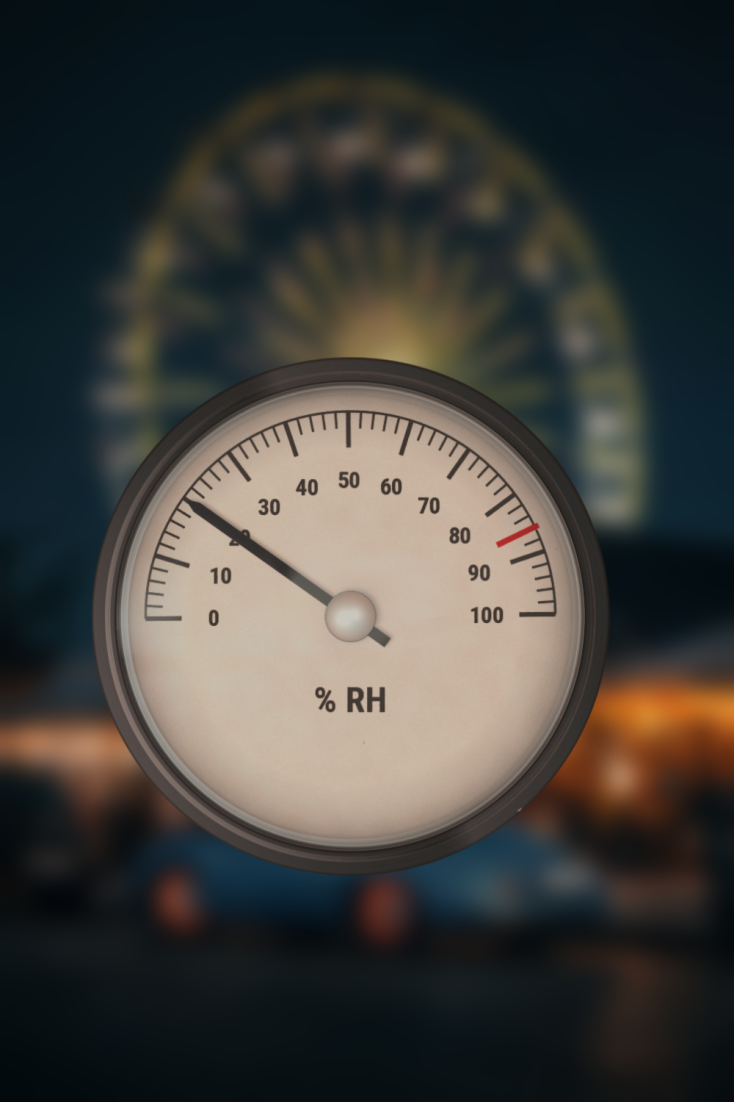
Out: **20** %
